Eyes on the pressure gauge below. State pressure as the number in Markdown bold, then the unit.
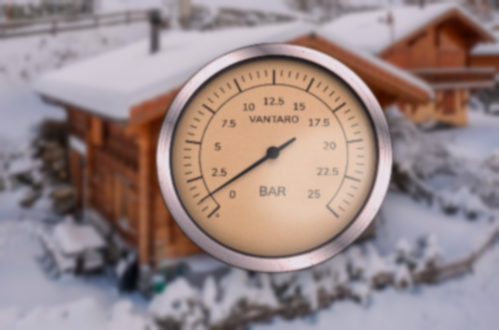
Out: **1** bar
